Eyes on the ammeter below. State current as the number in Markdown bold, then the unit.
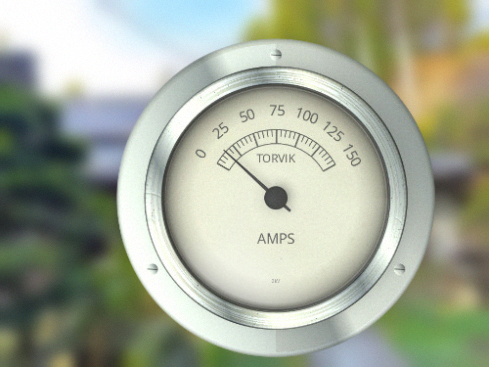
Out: **15** A
